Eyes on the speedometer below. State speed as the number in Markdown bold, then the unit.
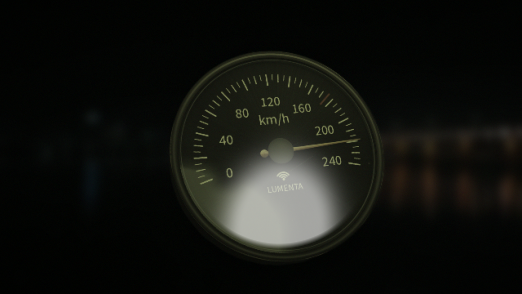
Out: **220** km/h
